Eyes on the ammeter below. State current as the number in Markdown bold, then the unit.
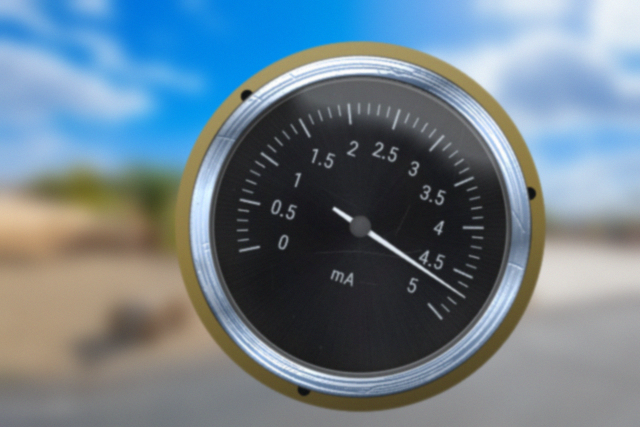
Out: **4.7** mA
